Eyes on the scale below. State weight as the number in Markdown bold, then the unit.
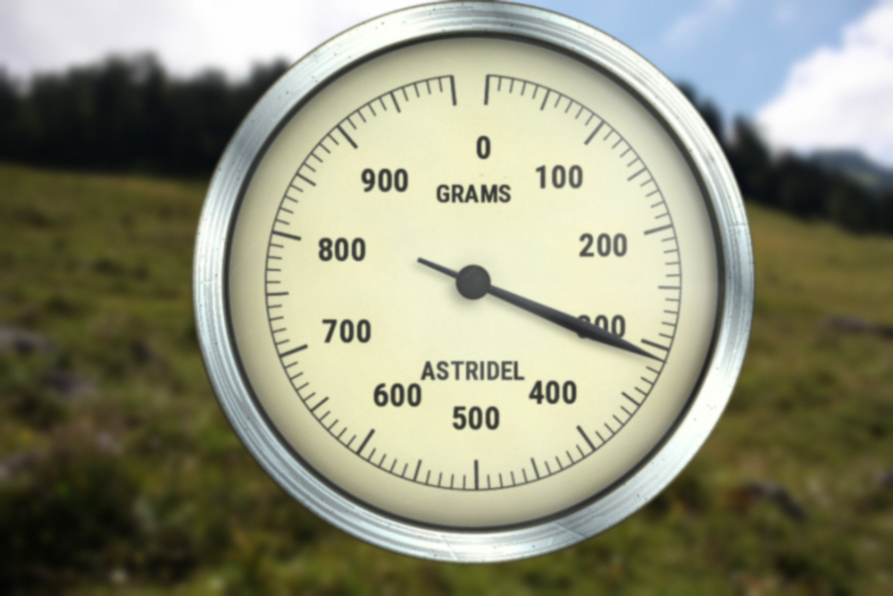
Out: **310** g
